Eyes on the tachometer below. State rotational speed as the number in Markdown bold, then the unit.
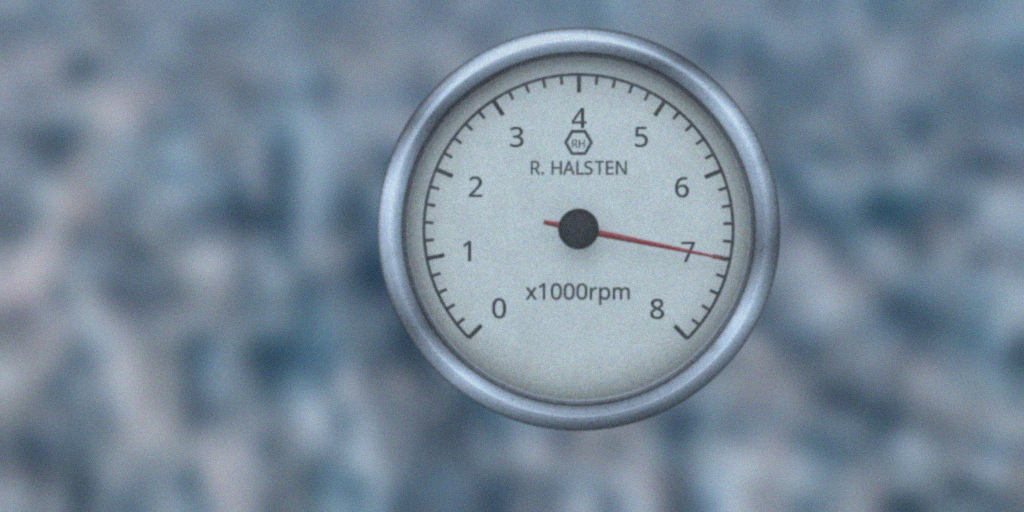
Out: **7000** rpm
